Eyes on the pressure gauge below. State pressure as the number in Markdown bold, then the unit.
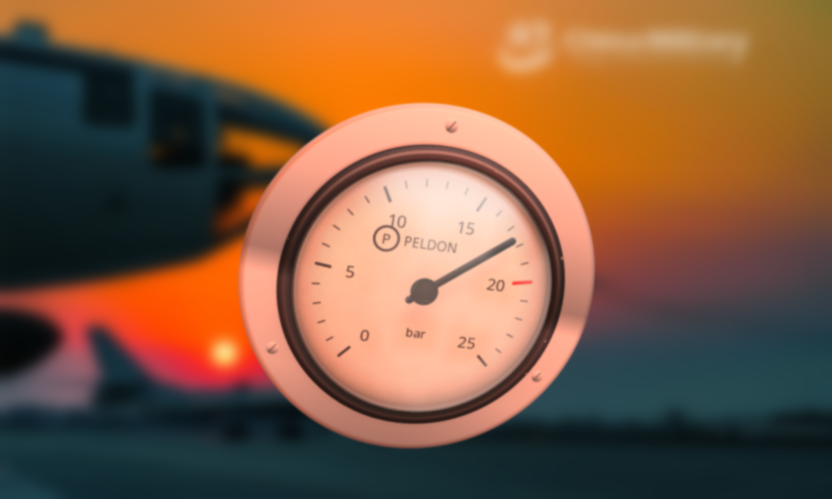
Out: **17.5** bar
